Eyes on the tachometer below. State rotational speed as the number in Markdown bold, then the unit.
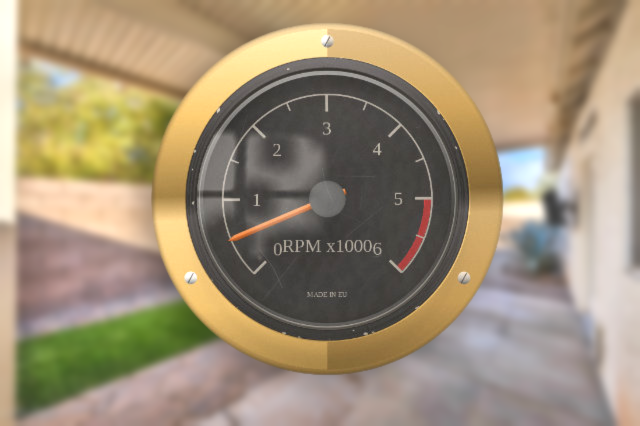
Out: **500** rpm
